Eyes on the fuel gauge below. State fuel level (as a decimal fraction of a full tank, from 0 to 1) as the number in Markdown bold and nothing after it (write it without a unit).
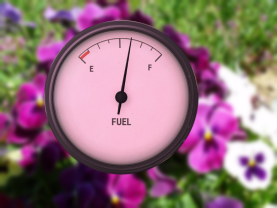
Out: **0.625**
